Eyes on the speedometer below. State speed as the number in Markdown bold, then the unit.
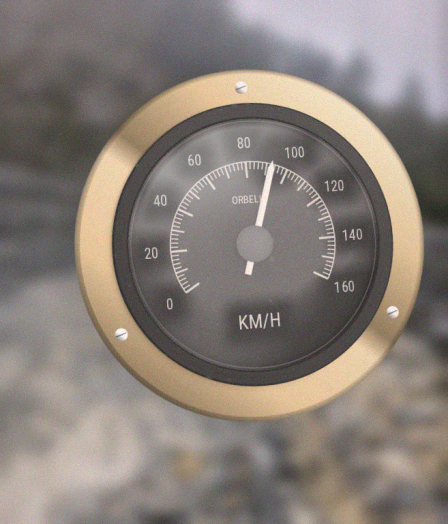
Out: **92** km/h
